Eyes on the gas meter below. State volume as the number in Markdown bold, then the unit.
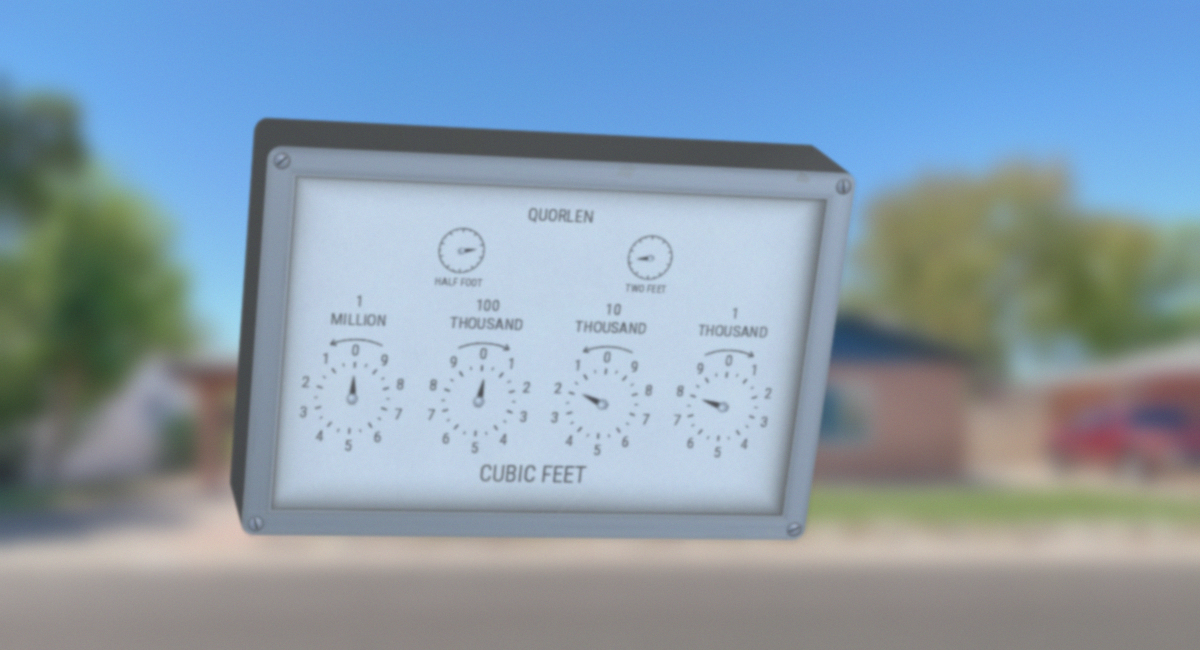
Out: **1800** ft³
